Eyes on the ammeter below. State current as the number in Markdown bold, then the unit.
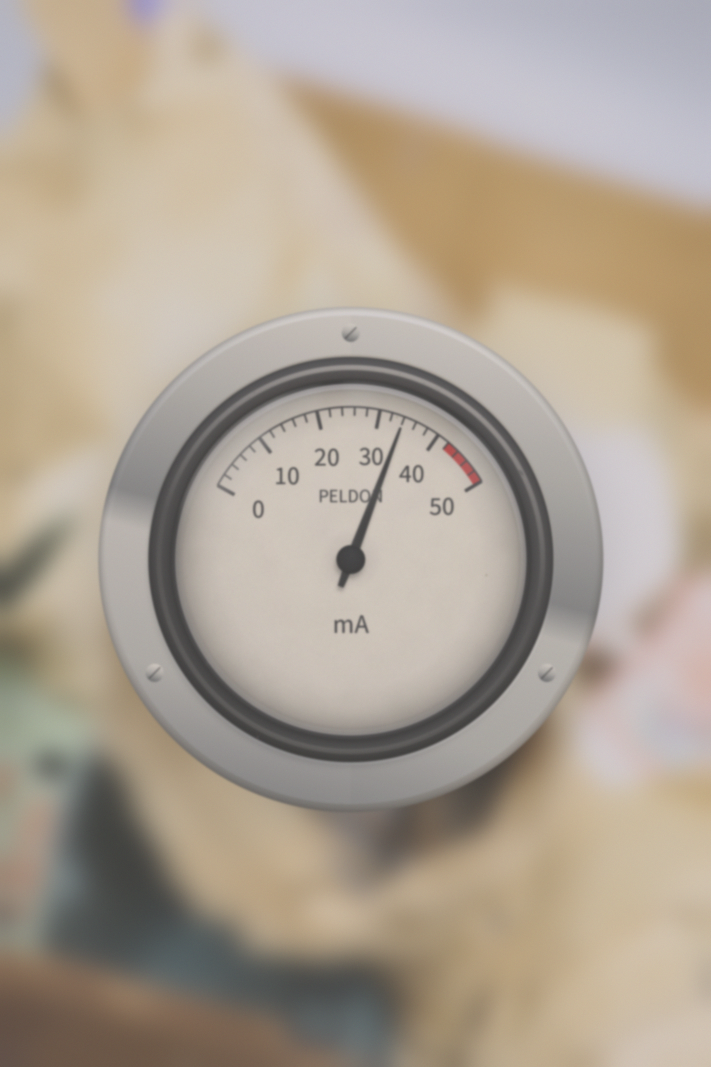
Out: **34** mA
